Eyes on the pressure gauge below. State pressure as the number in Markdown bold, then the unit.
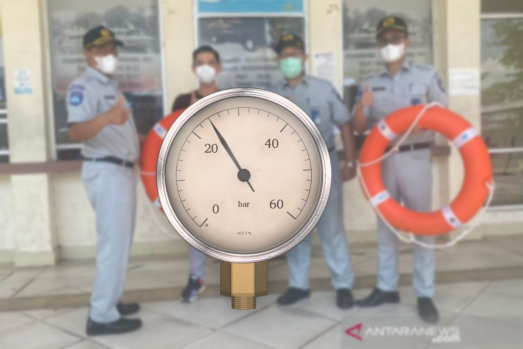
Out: **24** bar
